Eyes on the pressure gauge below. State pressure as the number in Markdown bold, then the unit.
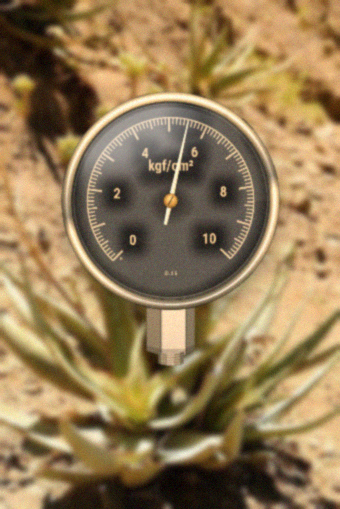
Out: **5.5** kg/cm²
